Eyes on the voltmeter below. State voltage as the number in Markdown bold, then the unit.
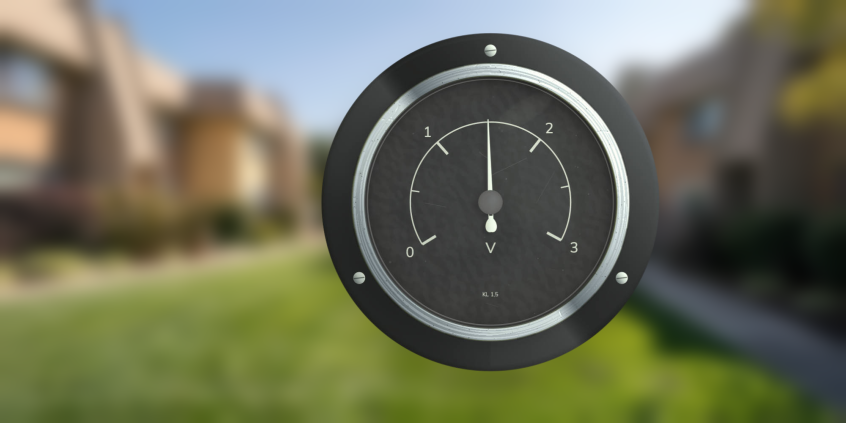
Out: **1.5** V
